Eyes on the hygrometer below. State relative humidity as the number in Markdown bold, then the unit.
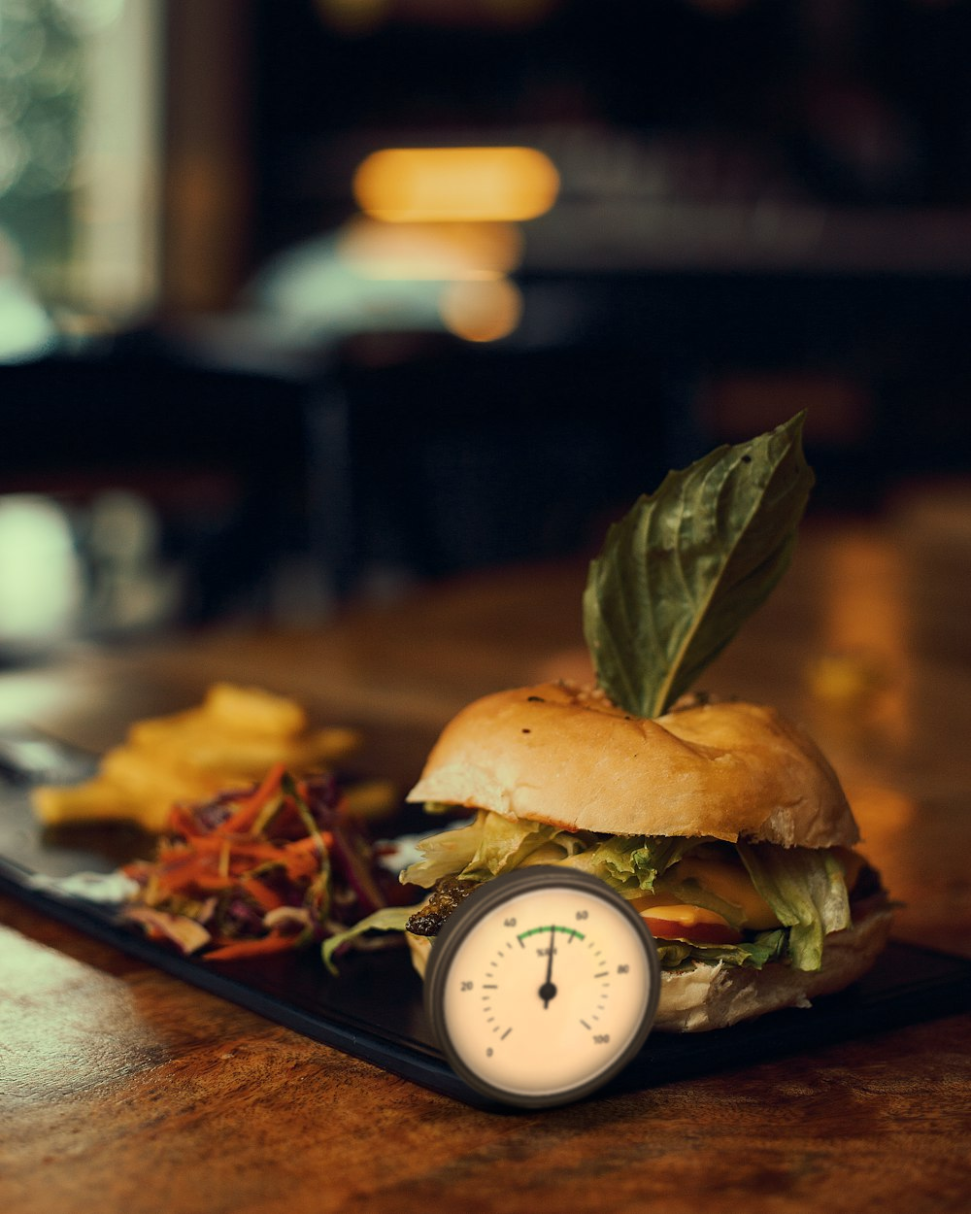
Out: **52** %
